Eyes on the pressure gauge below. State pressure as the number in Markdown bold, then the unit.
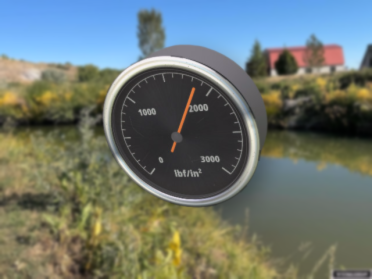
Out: **1850** psi
